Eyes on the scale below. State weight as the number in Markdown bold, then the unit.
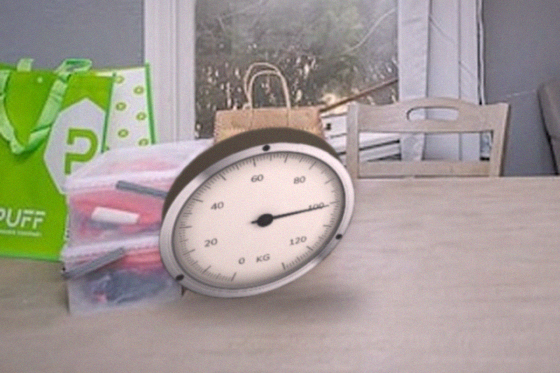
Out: **100** kg
